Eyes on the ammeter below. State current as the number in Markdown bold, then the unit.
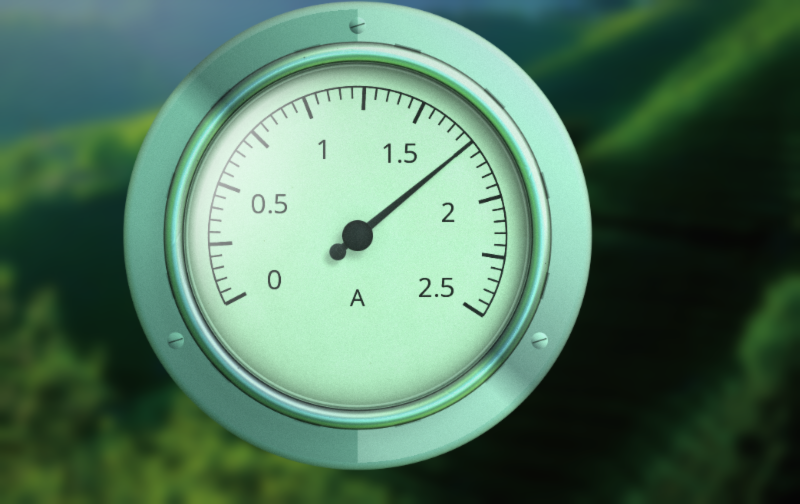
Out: **1.75** A
